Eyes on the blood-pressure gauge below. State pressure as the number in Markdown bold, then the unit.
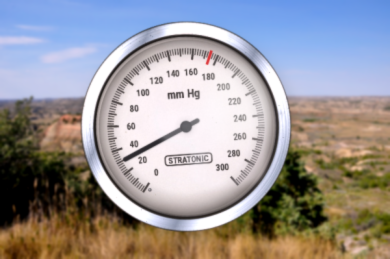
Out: **30** mmHg
